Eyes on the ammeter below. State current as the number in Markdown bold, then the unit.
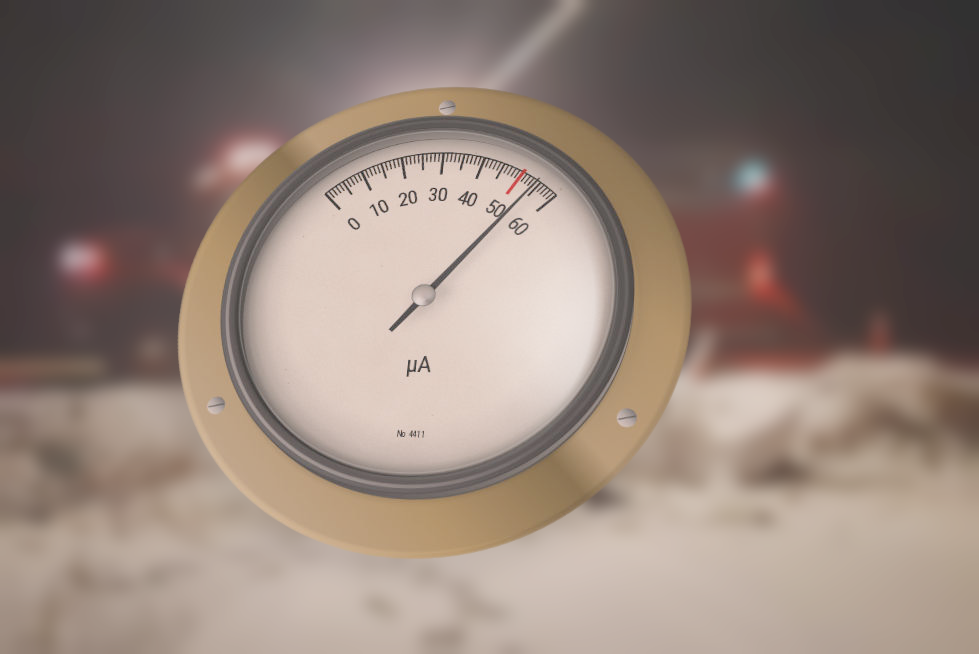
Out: **55** µA
